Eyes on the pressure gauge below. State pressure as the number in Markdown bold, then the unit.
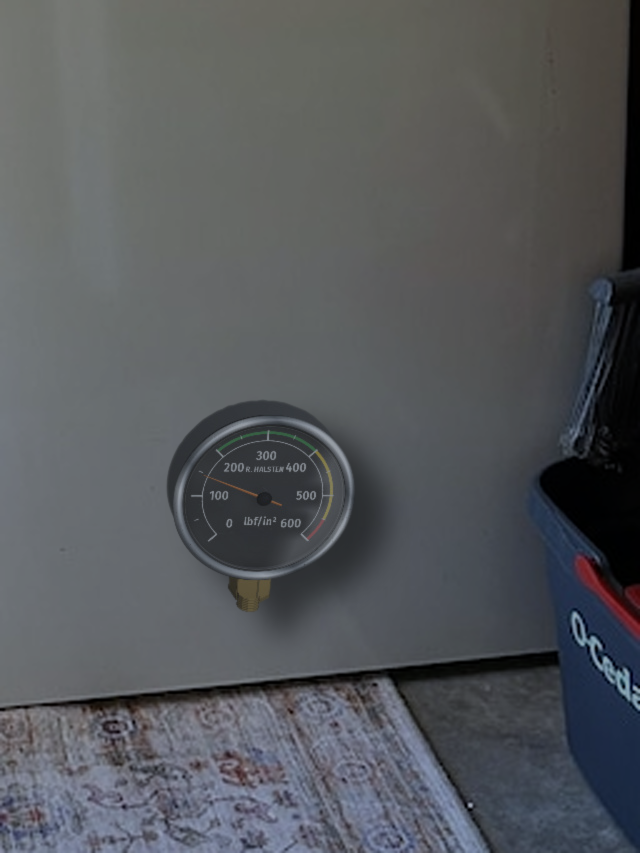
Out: **150** psi
